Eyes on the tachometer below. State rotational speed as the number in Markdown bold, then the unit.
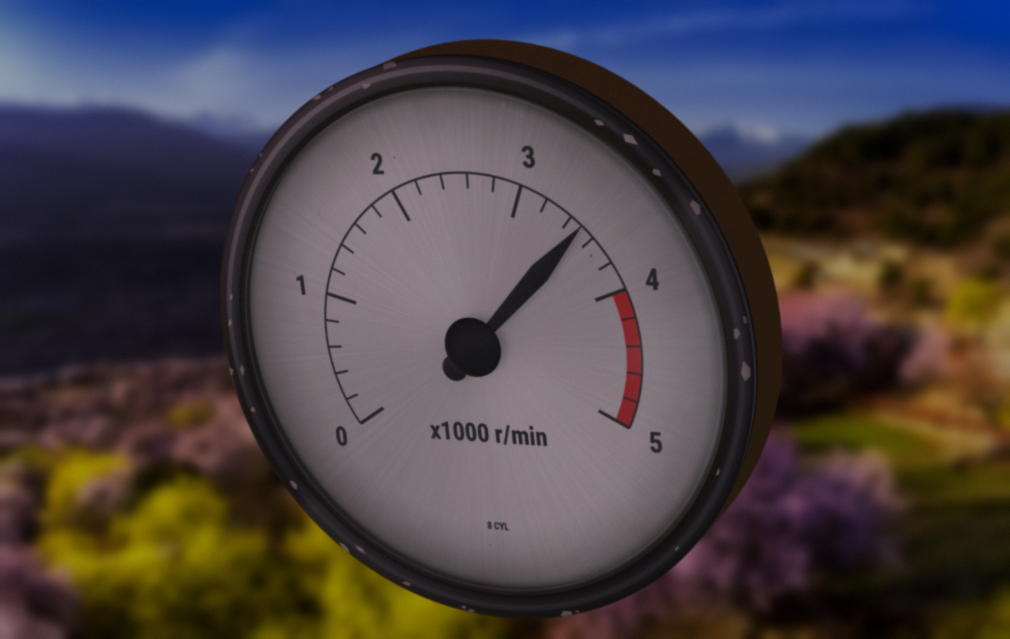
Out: **3500** rpm
